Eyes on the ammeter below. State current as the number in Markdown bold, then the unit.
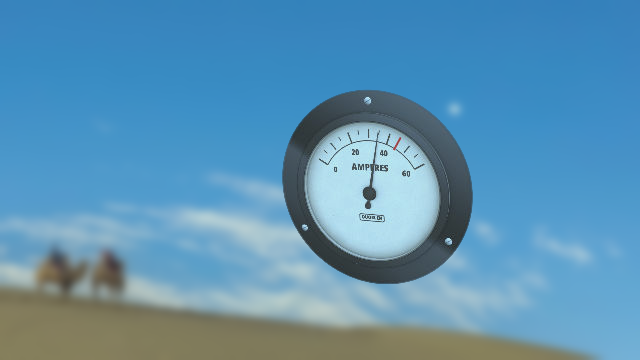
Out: **35** A
